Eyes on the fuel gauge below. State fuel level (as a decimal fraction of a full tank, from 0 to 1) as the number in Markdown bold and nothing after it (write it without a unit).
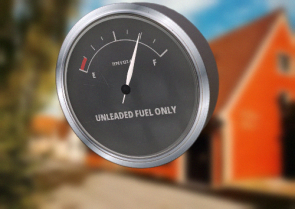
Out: **0.75**
